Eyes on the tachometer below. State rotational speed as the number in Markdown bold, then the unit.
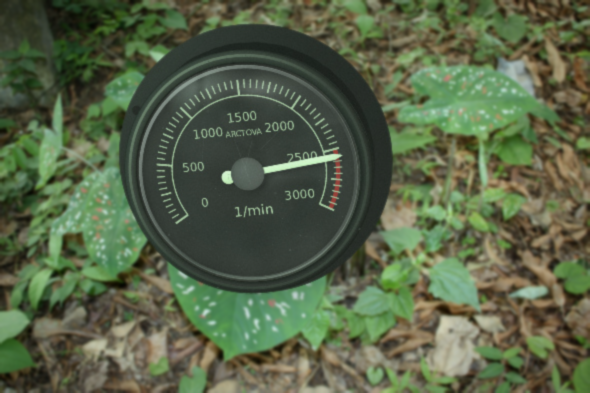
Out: **2550** rpm
